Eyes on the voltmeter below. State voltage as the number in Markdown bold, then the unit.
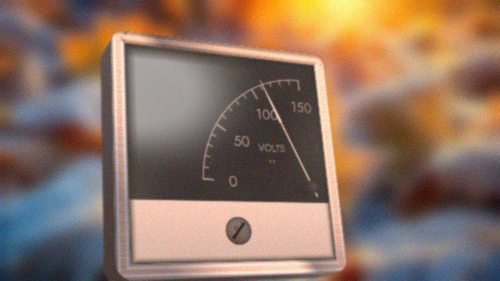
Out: **110** V
